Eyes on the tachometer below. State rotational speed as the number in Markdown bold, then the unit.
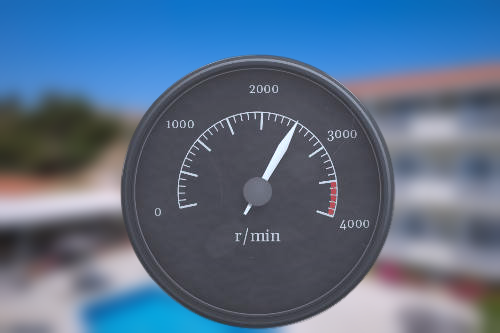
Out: **2500** rpm
